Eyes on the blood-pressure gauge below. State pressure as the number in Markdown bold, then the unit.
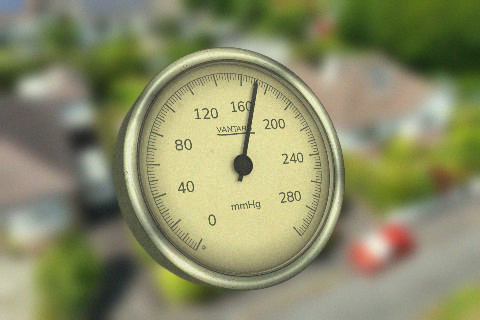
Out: **170** mmHg
